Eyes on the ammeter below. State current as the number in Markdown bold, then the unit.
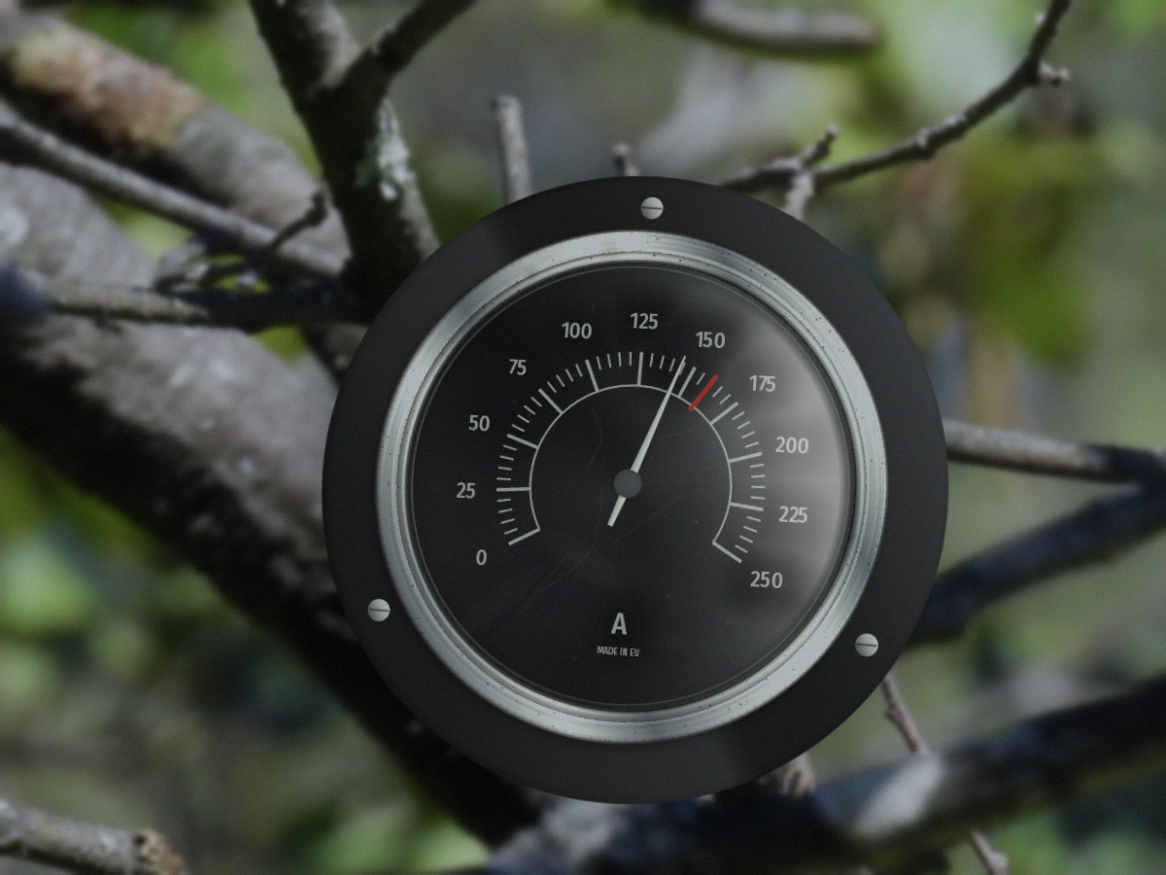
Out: **145** A
